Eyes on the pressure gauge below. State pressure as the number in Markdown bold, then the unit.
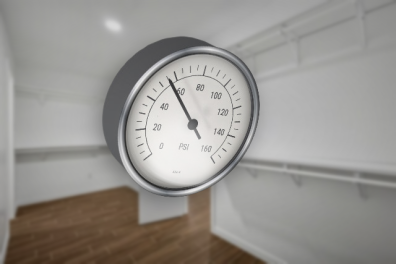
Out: **55** psi
